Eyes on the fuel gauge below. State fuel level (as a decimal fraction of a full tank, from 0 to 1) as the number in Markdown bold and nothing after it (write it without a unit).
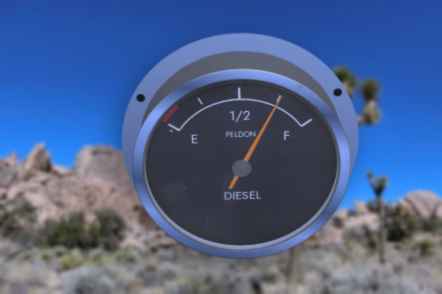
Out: **0.75**
